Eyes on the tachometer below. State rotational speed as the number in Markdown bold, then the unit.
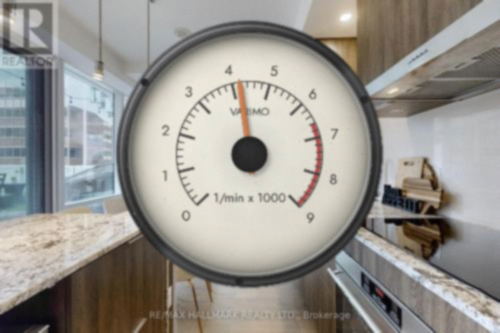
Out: **4200** rpm
